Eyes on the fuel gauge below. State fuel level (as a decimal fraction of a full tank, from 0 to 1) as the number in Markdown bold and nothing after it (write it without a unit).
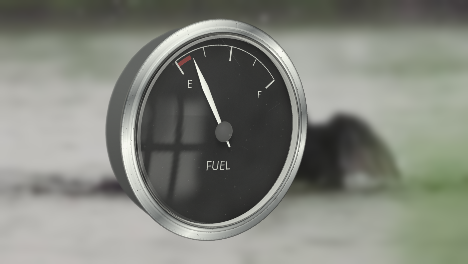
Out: **0.125**
